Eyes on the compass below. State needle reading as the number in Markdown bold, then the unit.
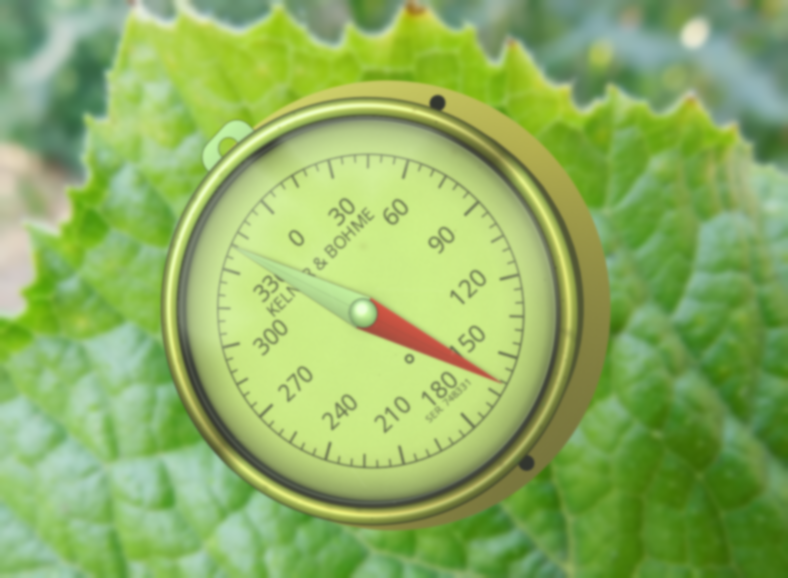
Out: **160** °
